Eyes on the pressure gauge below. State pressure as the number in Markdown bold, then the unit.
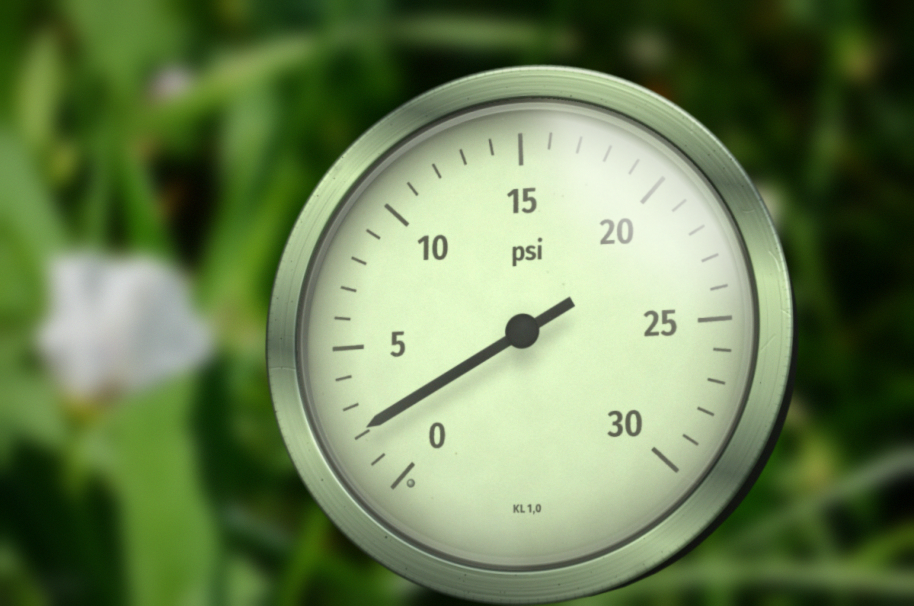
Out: **2** psi
